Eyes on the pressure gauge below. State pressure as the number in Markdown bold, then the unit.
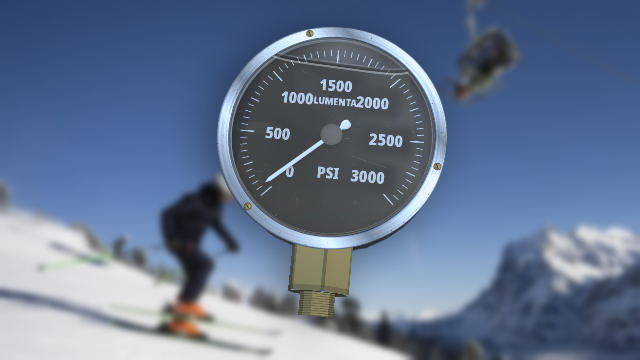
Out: **50** psi
